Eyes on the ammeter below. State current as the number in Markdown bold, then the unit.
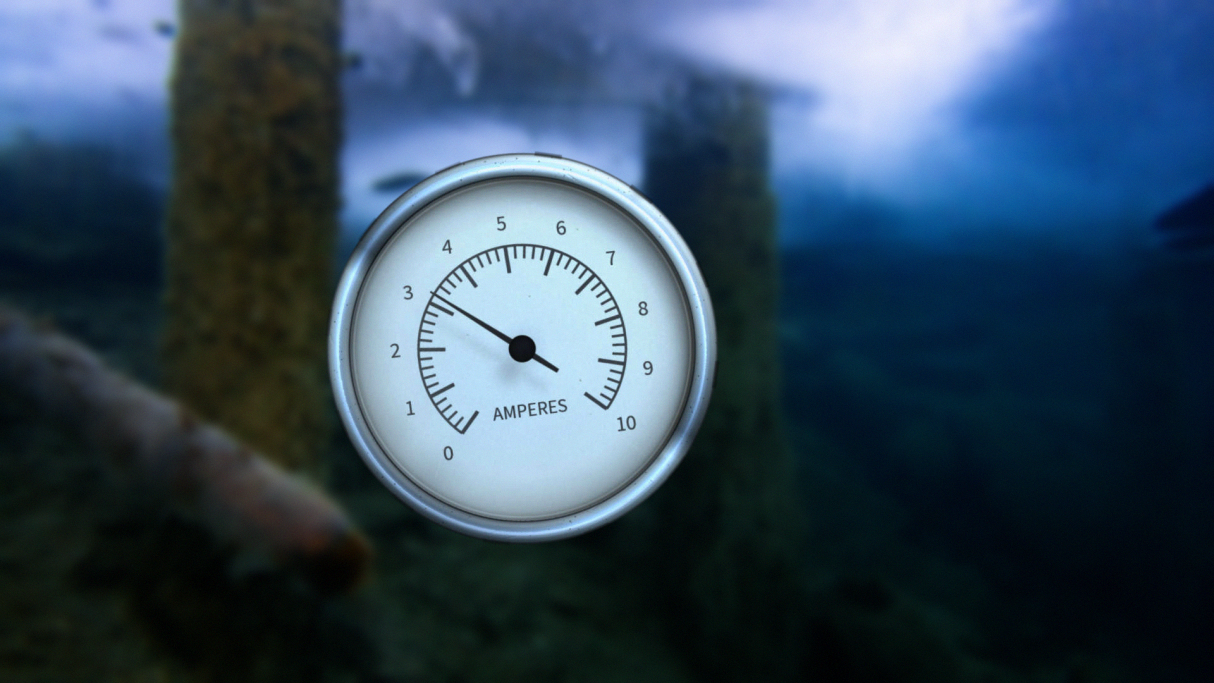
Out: **3.2** A
